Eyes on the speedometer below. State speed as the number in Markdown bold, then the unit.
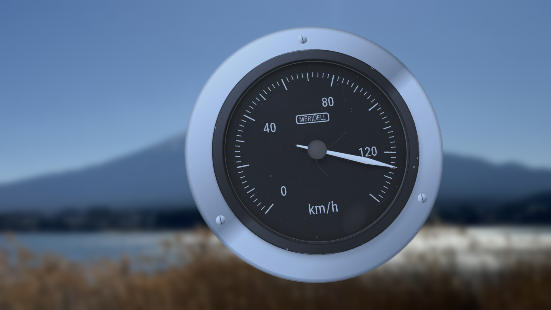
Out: **126** km/h
